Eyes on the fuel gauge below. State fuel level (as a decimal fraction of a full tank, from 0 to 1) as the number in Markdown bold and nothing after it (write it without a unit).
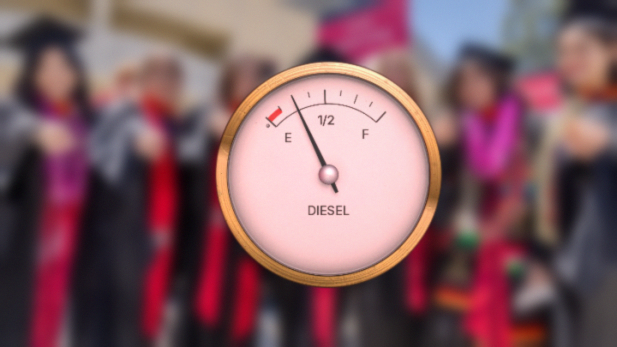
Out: **0.25**
